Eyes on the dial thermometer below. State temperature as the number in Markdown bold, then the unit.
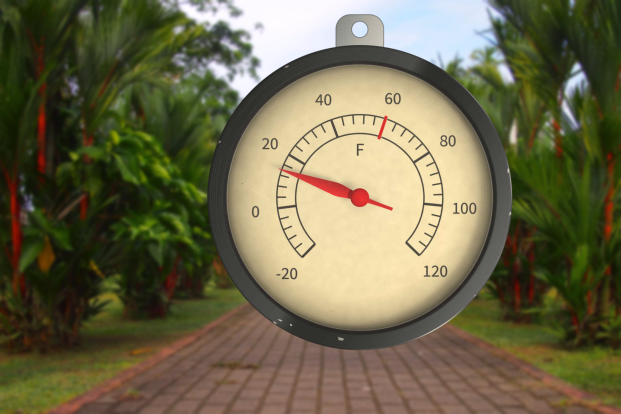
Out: **14** °F
